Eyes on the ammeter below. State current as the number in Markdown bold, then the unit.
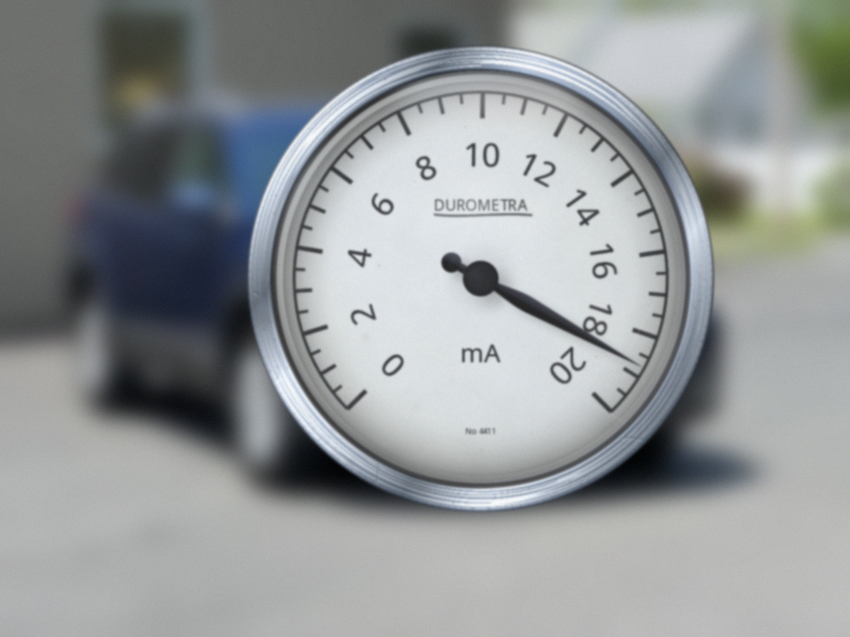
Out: **18.75** mA
